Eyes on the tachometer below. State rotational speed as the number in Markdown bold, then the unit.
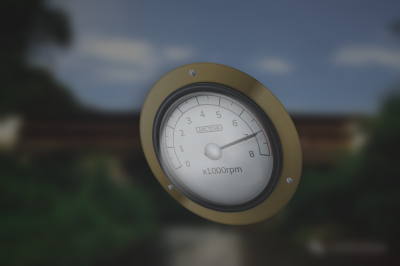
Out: **7000** rpm
